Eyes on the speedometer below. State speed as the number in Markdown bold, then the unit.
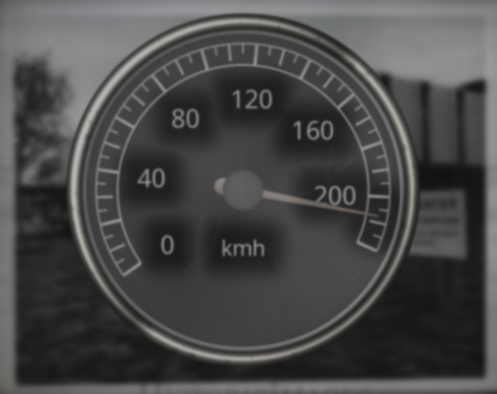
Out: **207.5** km/h
